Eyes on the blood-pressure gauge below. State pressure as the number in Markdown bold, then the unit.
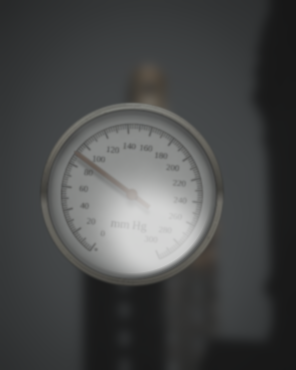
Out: **90** mmHg
